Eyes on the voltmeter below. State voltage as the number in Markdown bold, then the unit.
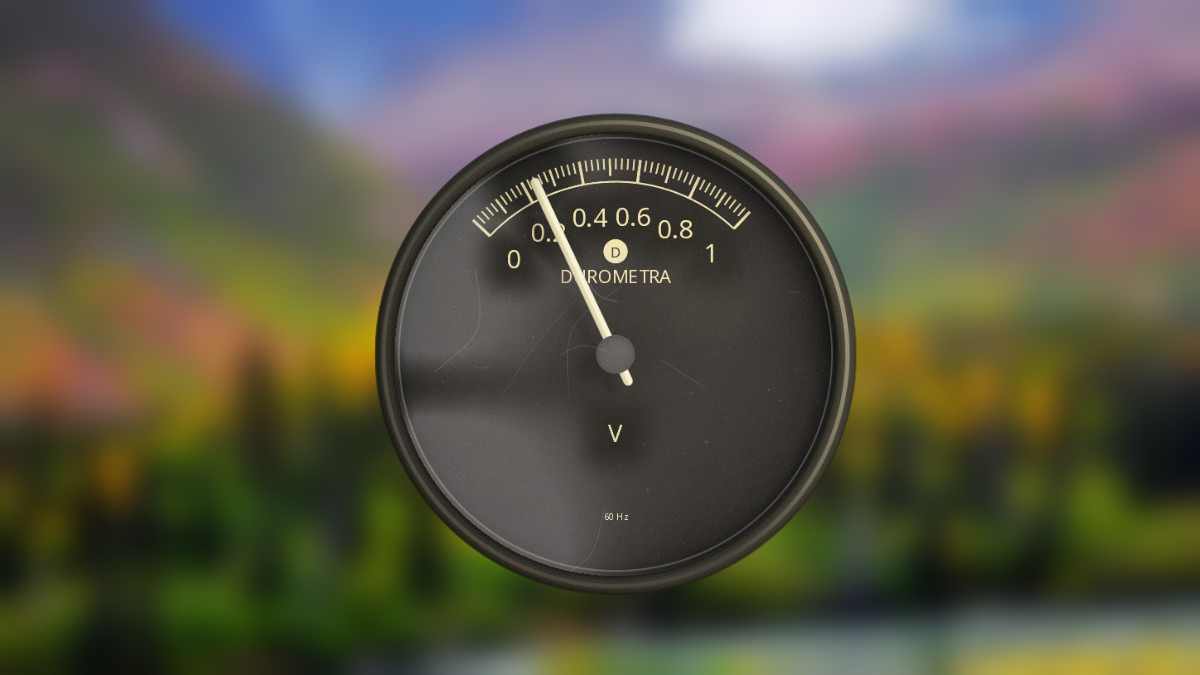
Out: **0.24** V
